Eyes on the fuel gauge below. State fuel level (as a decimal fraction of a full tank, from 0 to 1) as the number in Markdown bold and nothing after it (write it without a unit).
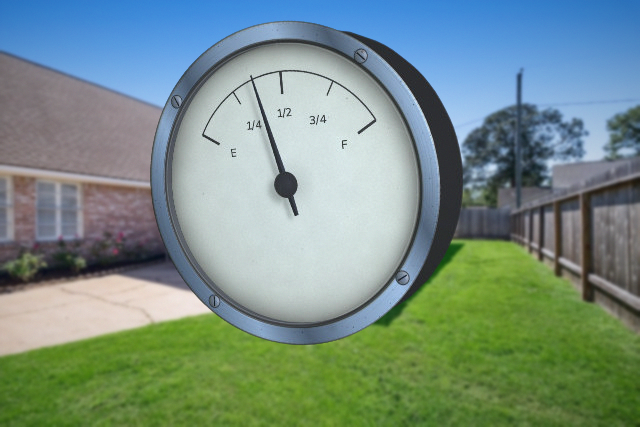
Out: **0.375**
